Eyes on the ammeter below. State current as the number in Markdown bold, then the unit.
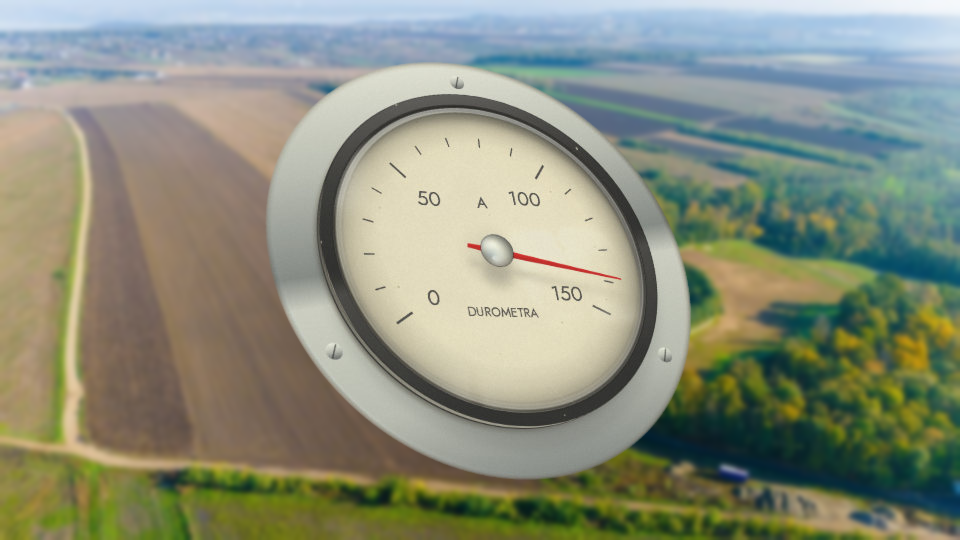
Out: **140** A
